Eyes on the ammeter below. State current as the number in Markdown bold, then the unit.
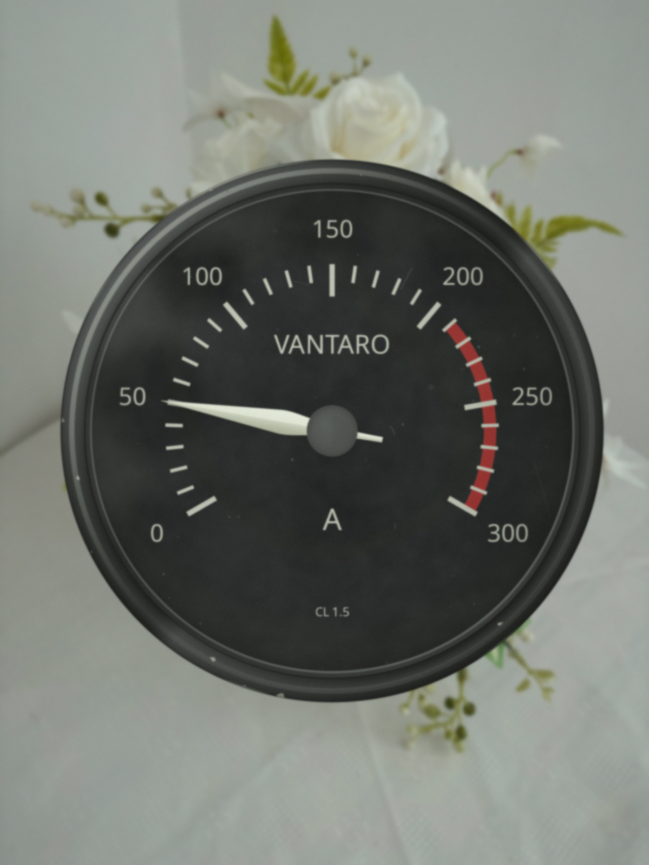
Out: **50** A
